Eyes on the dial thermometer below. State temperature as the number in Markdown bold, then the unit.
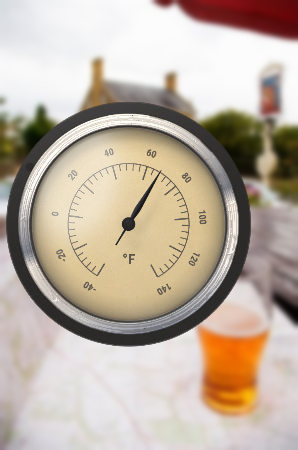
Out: **68** °F
